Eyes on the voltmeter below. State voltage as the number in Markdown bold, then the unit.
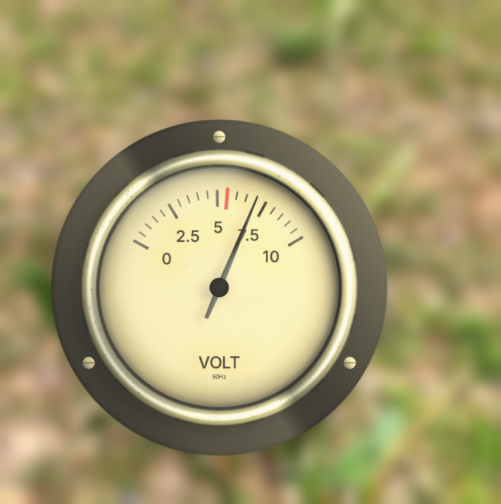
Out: **7** V
